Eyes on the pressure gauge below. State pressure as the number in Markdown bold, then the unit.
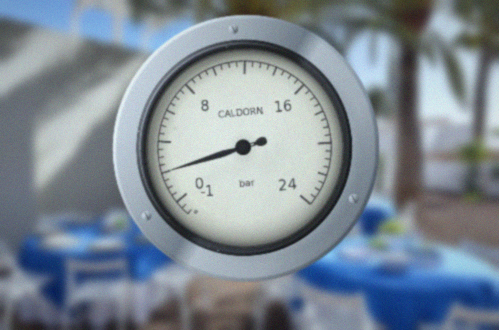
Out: **2** bar
